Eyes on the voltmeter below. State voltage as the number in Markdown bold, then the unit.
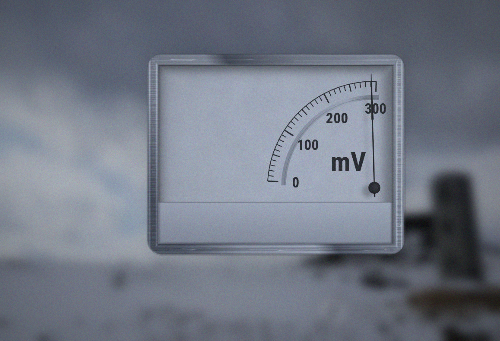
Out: **290** mV
